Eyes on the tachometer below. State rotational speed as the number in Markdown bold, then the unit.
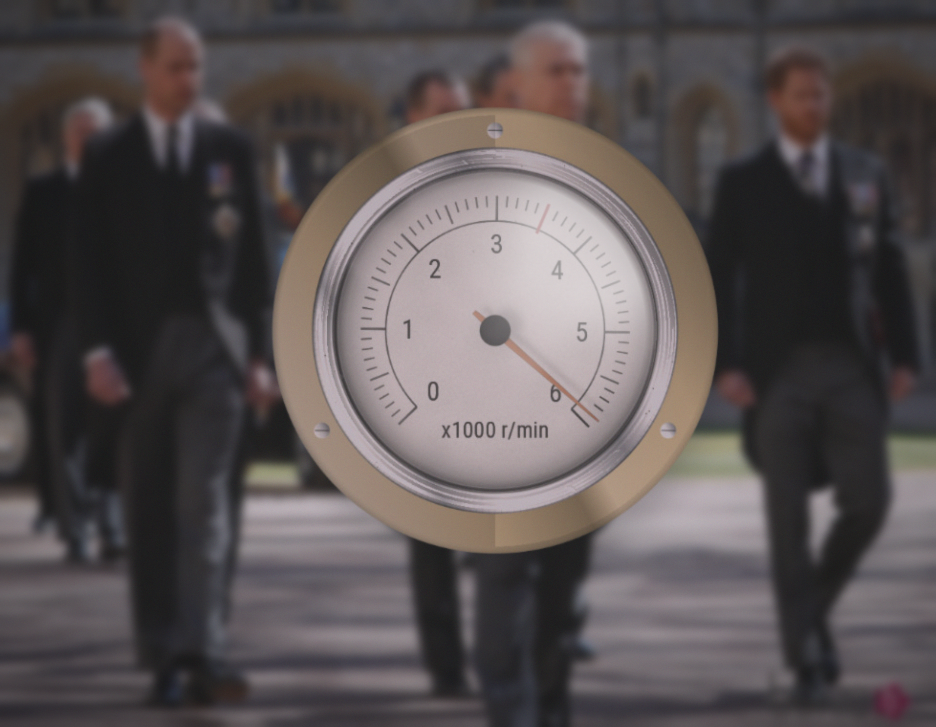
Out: **5900** rpm
